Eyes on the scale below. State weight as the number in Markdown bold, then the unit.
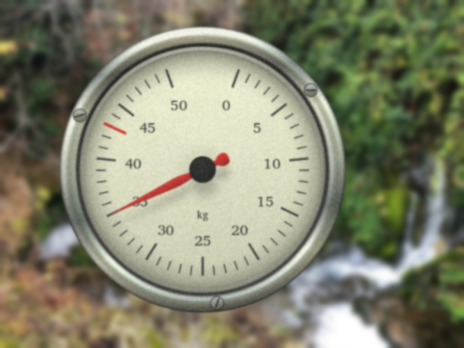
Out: **35** kg
